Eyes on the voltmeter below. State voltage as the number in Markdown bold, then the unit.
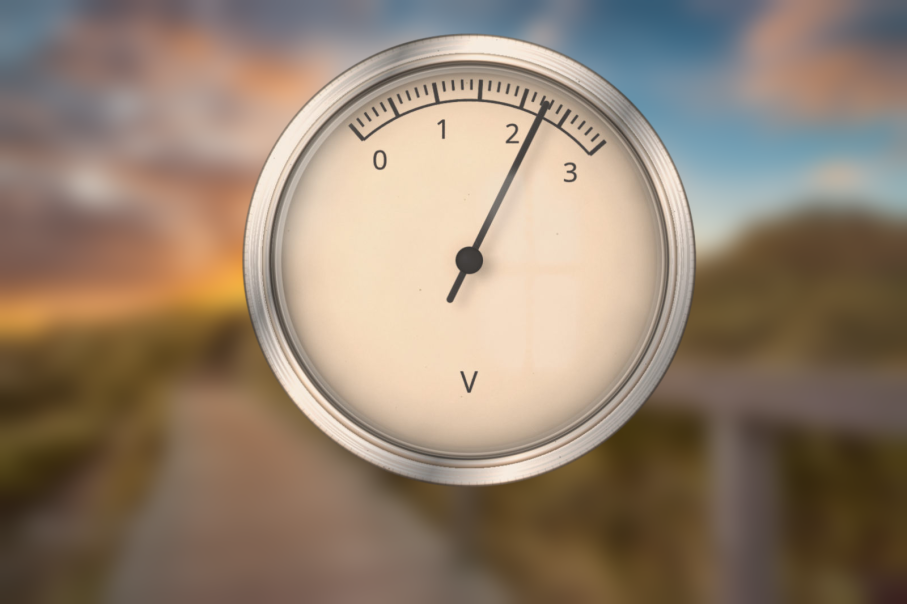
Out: **2.25** V
